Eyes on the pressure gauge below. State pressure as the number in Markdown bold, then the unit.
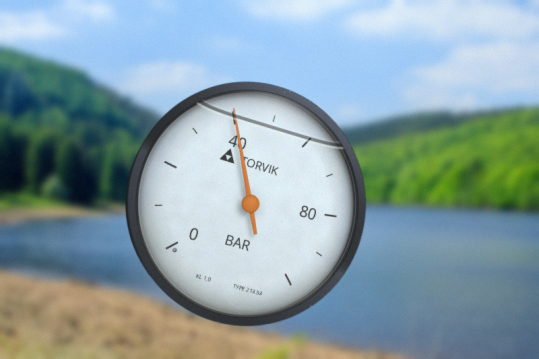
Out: **40** bar
